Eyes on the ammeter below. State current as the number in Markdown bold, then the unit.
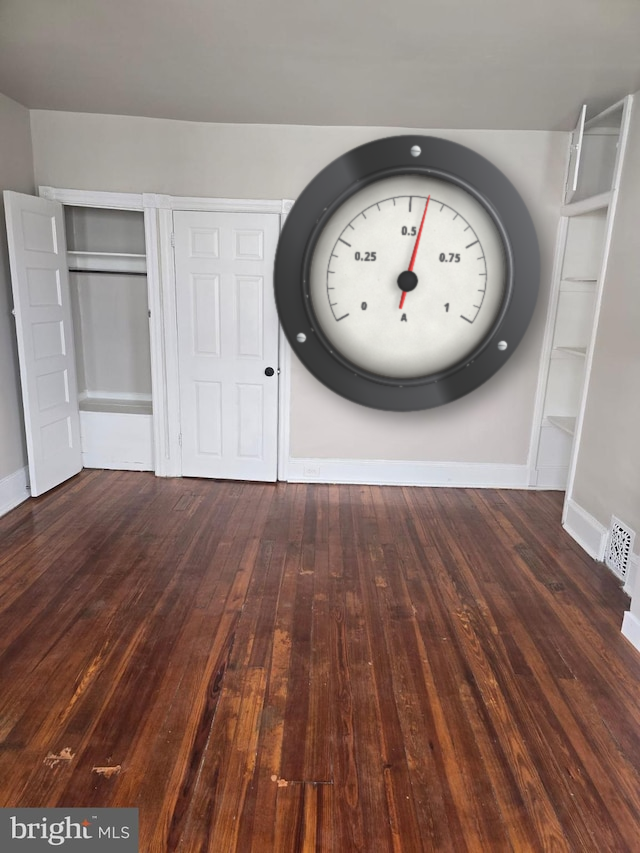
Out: **0.55** A
